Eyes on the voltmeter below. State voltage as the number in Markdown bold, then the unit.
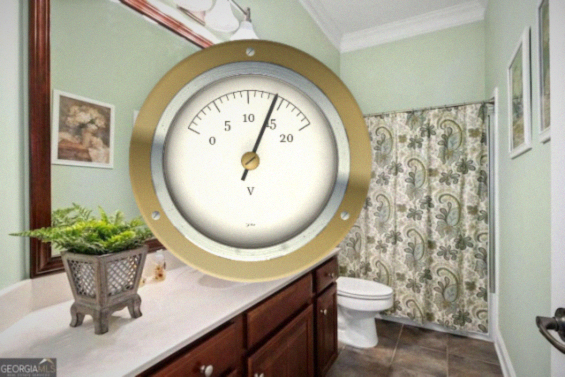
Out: **14** V
